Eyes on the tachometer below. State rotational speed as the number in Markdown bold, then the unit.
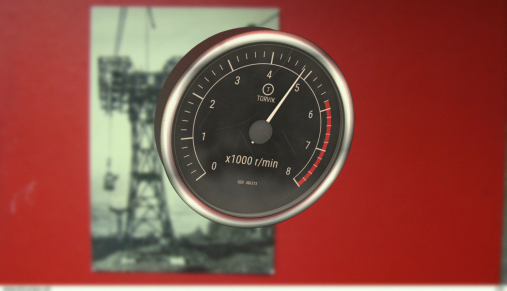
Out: **4800** rpm
